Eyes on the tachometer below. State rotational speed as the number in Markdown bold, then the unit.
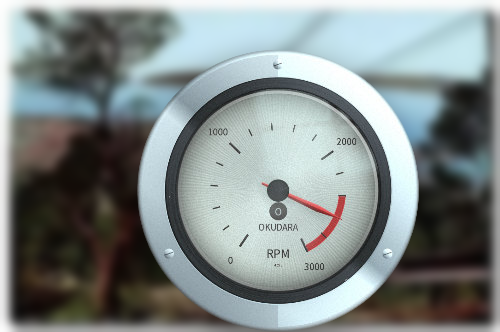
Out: **2600** rpm
